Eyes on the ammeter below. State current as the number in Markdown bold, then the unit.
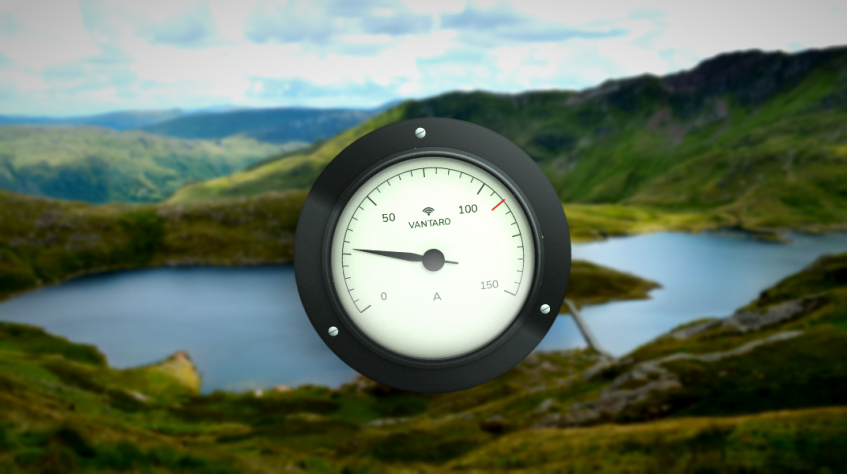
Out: **27.5** A
